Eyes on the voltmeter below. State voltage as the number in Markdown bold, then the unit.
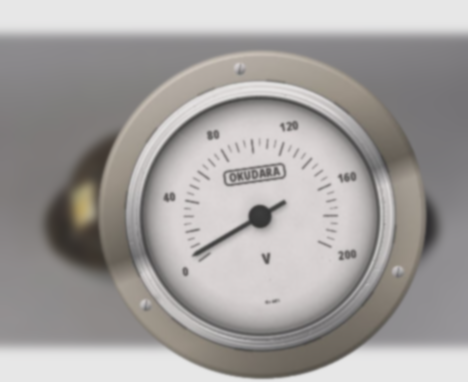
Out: **5** V
